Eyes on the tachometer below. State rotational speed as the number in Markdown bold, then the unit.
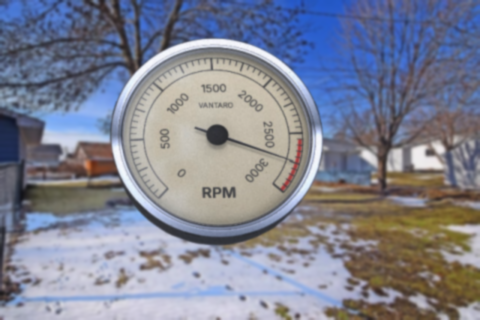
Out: **2750** rpm
